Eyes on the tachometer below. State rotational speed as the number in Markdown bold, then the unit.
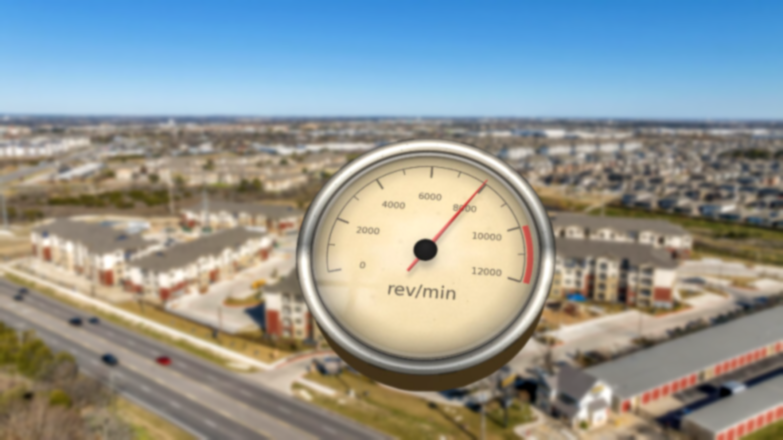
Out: **8000** rpm
